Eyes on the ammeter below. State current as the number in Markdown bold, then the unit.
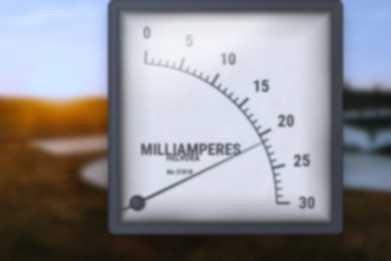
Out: **21** mA
